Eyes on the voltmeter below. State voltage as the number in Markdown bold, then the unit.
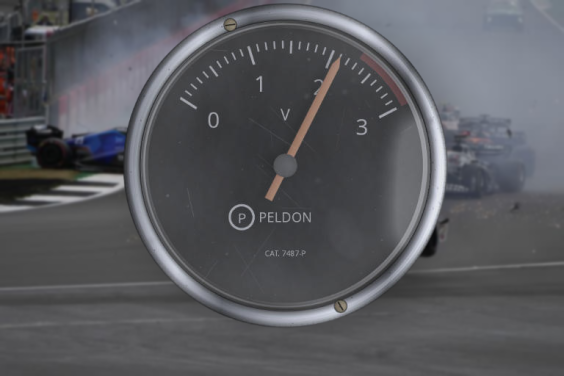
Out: **2.1** V
